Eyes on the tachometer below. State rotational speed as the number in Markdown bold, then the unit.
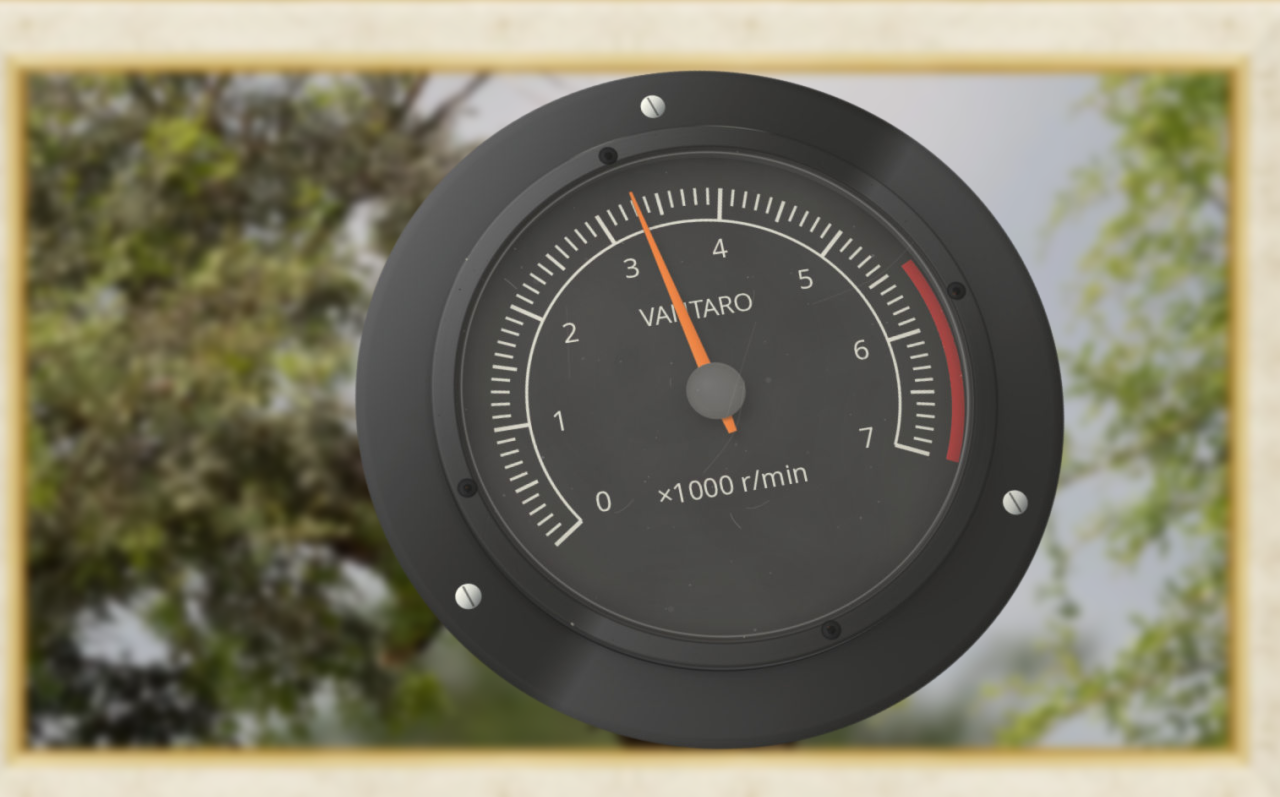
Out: **3300** rpm
